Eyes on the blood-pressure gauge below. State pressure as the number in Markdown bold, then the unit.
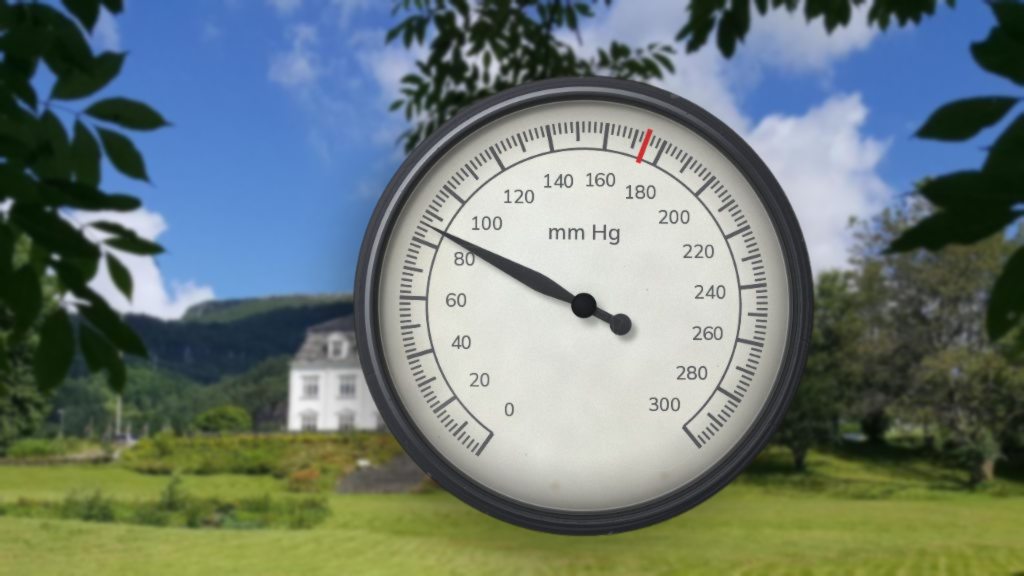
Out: **86** mmHg
